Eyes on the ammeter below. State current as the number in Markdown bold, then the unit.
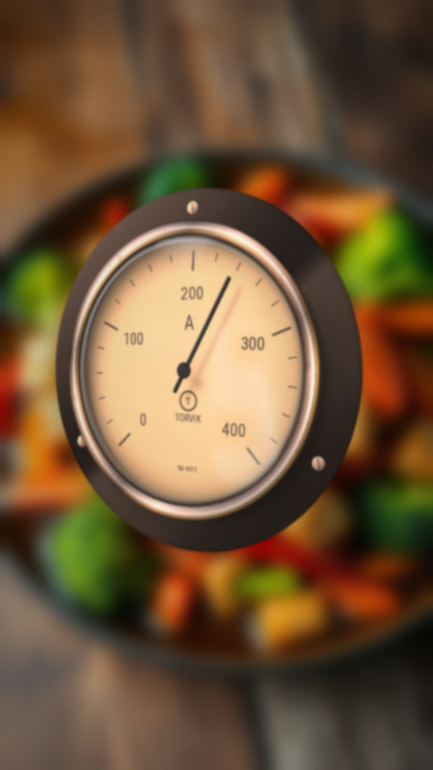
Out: **240** A
